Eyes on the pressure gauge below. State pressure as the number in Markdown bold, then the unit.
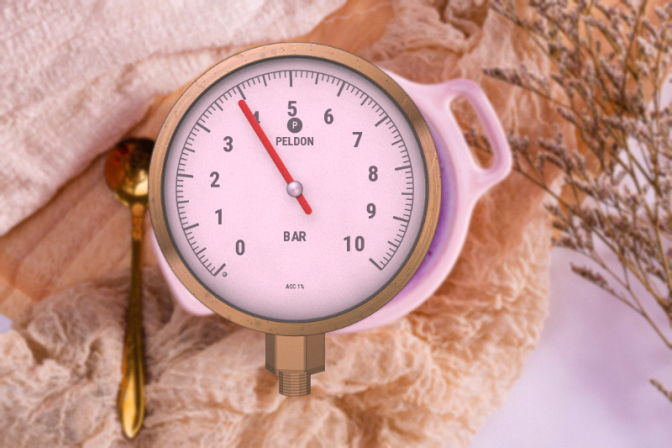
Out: **3.9** bar
